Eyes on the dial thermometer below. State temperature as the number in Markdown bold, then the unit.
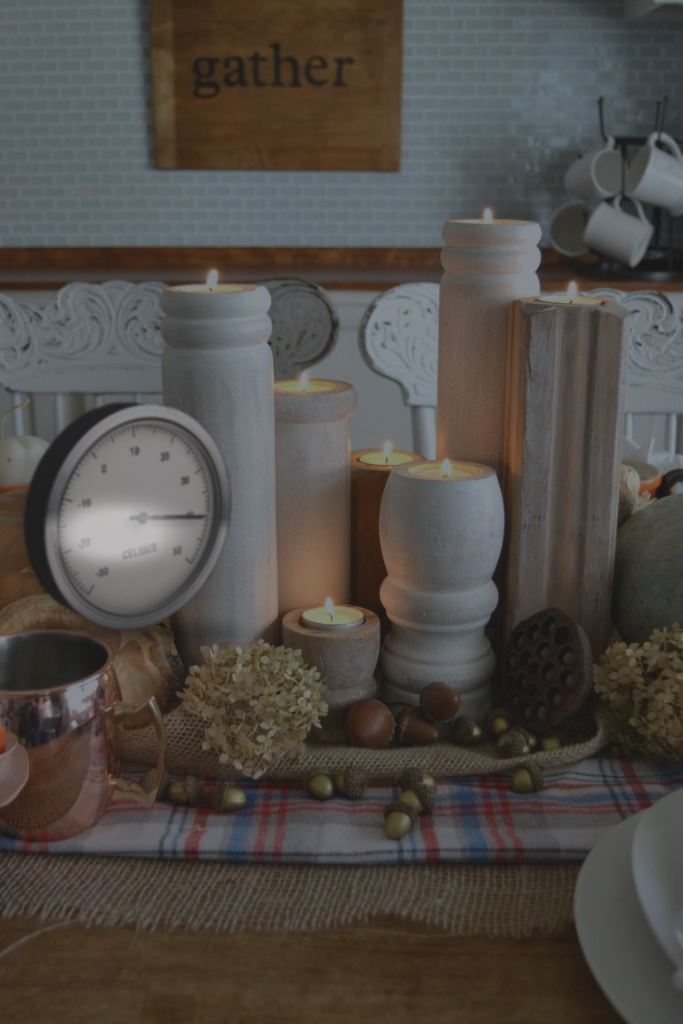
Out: **40** °C
